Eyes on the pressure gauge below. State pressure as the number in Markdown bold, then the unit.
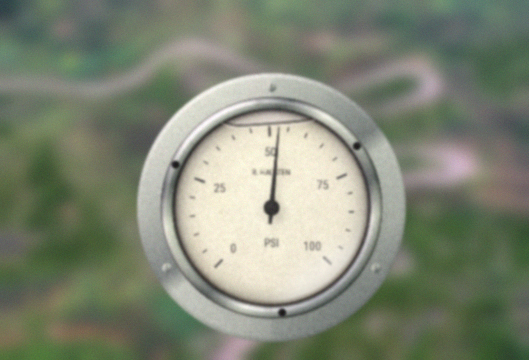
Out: **52.5** psi
